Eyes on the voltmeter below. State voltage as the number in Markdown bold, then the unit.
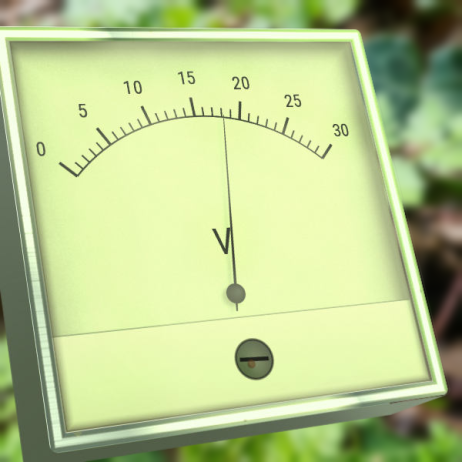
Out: **18** V
